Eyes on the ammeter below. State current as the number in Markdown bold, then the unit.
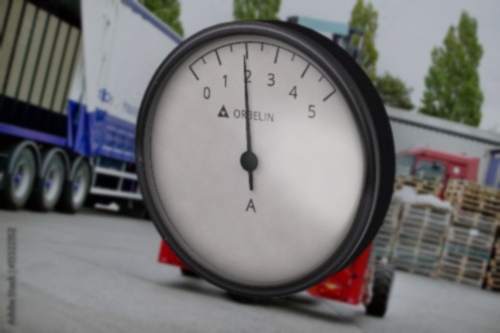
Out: **2** A
